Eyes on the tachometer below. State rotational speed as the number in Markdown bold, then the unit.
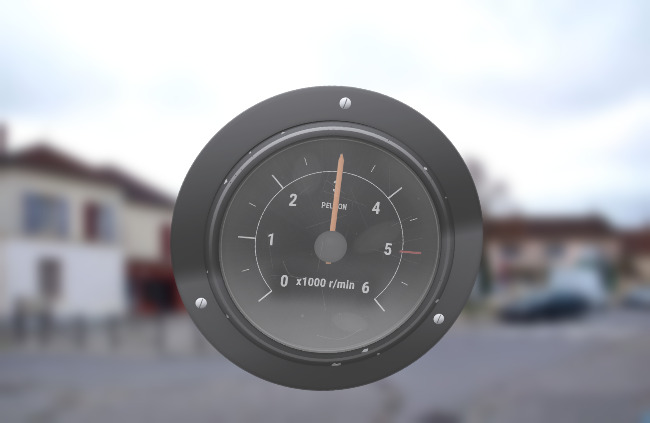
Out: **3000** rpm
